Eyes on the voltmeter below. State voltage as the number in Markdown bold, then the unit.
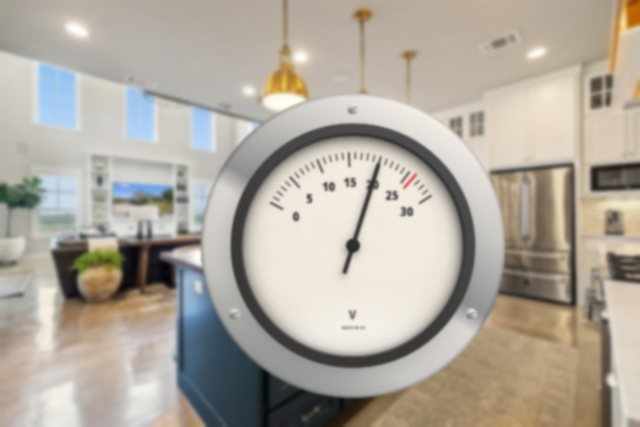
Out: **20** V
